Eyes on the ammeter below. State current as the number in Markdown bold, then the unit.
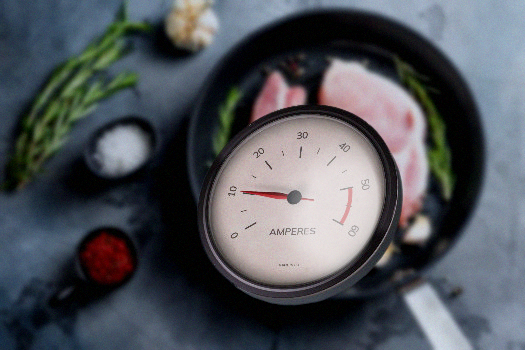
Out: **10** A
